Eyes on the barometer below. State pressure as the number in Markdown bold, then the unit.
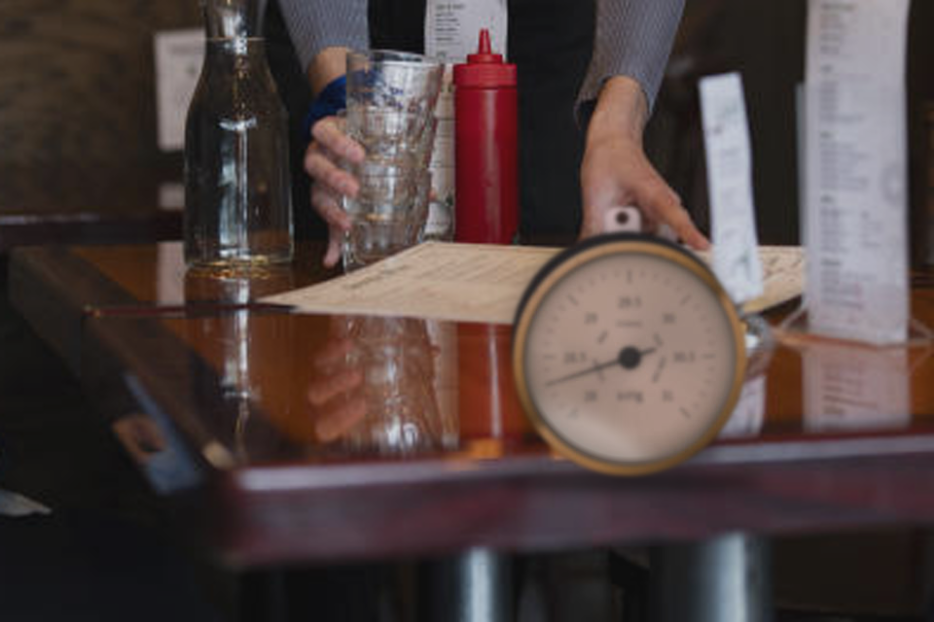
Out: **28.3** inHg
